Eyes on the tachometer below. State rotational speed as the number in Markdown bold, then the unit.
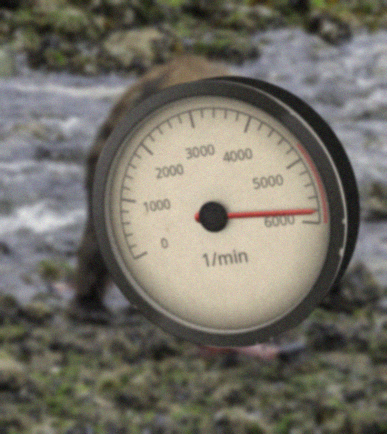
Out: **5800** rpm
